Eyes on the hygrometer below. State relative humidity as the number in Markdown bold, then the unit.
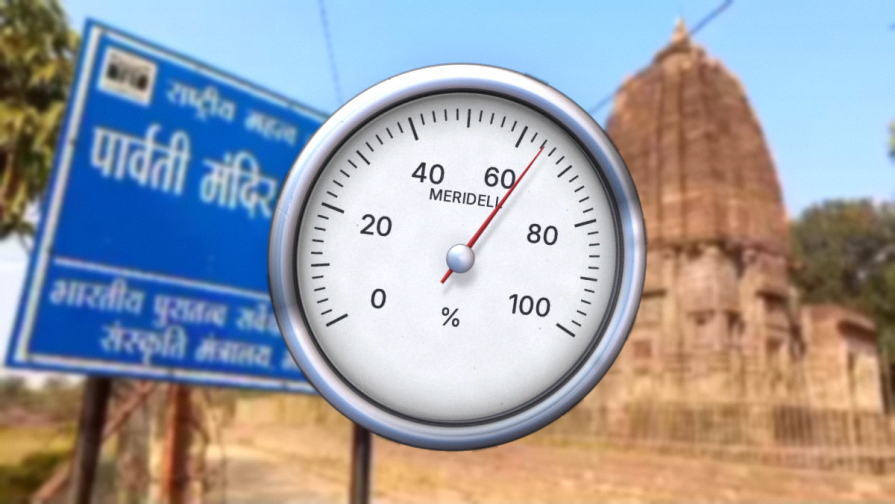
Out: **64** %
